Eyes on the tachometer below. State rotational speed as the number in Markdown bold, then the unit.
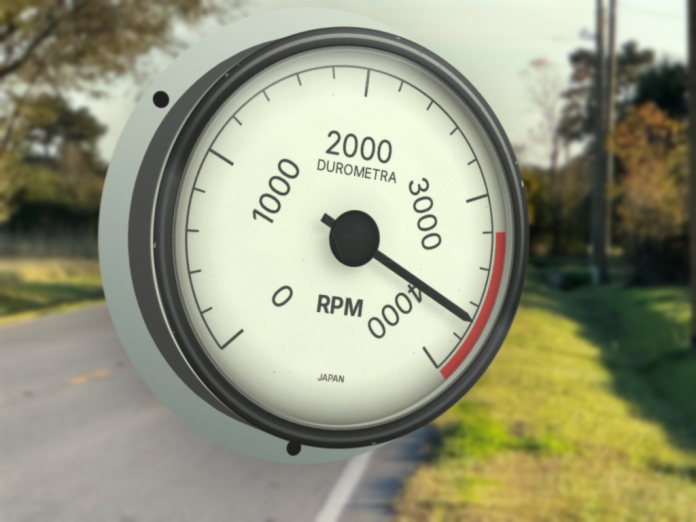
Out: **3700** rpm
